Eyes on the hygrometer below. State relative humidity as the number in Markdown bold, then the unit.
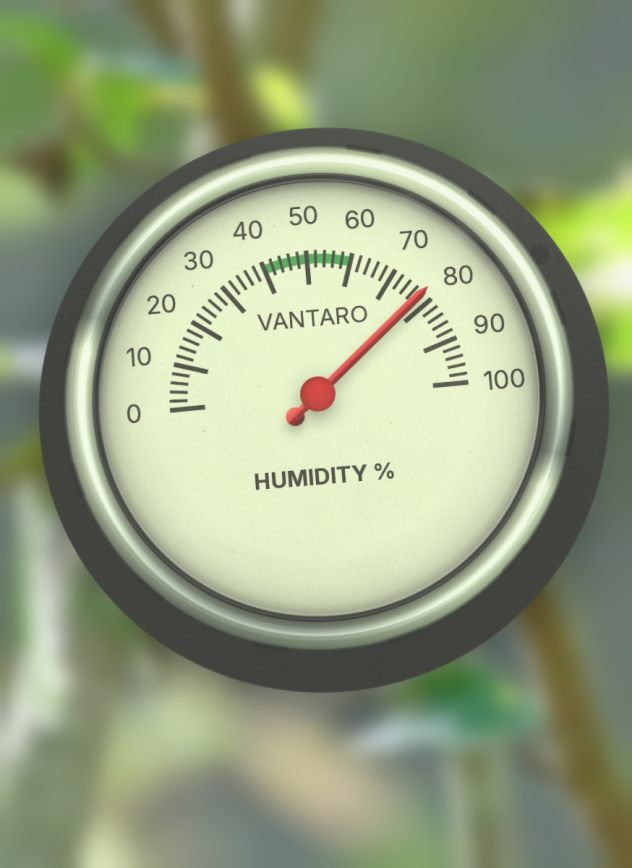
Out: **78** %
